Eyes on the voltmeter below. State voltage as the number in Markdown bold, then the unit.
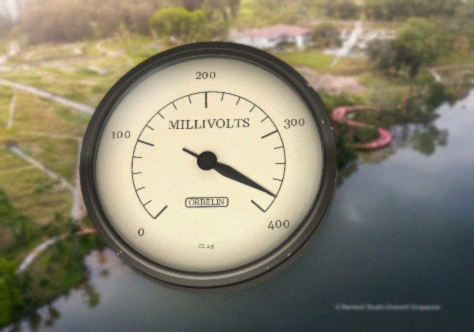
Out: **380** mV
